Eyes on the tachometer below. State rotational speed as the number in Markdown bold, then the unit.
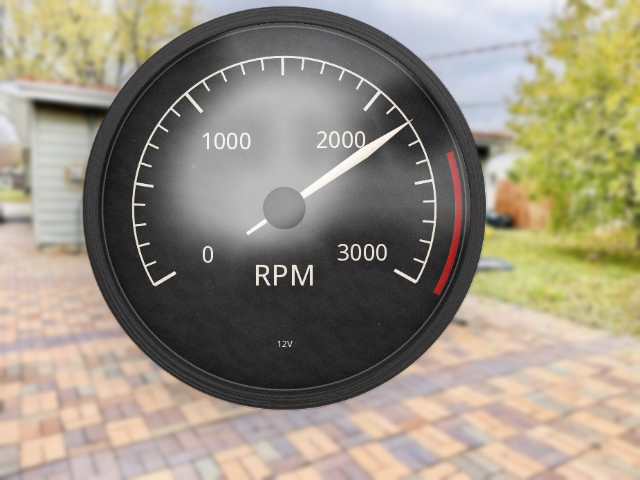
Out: **2200** rpm
